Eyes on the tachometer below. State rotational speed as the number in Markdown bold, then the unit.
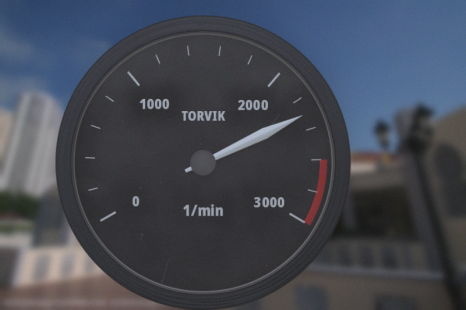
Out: **2300** rpm
